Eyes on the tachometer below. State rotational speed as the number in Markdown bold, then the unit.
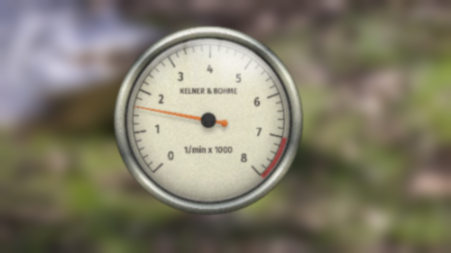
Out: **1600** rpm
